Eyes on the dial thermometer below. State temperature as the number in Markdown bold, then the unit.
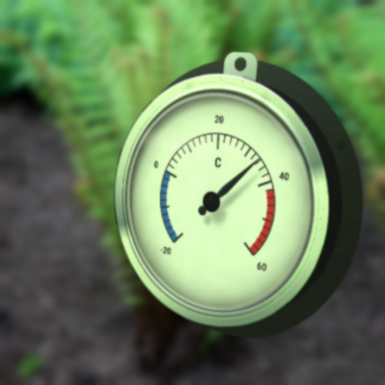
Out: **34** °C
